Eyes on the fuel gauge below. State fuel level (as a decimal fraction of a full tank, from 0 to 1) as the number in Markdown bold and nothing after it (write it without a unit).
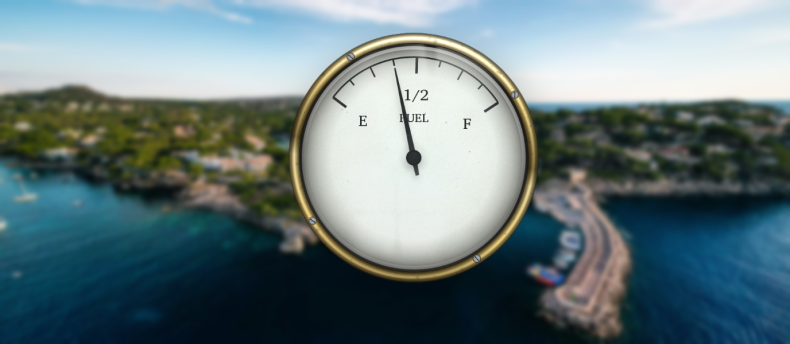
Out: **0.375**
